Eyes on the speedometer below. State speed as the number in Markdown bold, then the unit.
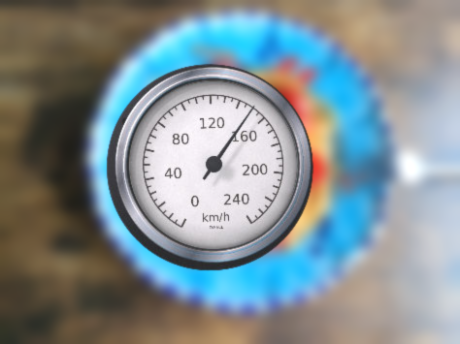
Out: **150** km/h
